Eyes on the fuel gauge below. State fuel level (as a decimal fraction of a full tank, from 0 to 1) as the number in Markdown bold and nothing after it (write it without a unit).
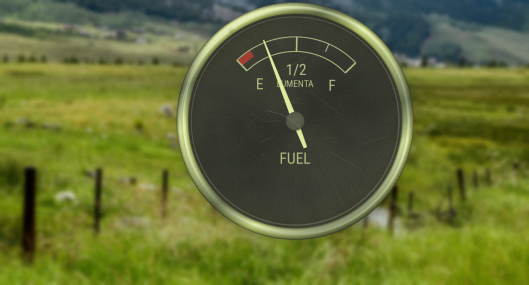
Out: **0.25**
